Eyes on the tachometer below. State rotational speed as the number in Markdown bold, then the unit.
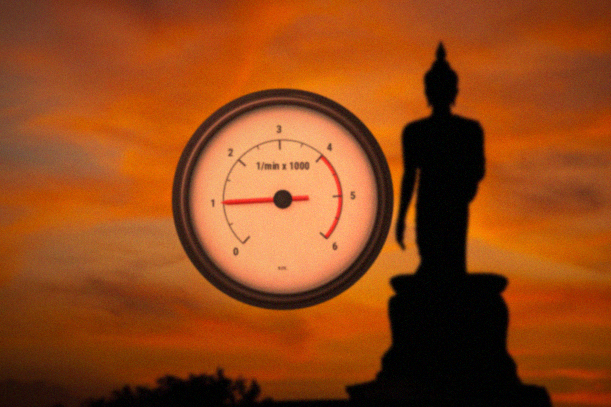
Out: **1000** rpm
